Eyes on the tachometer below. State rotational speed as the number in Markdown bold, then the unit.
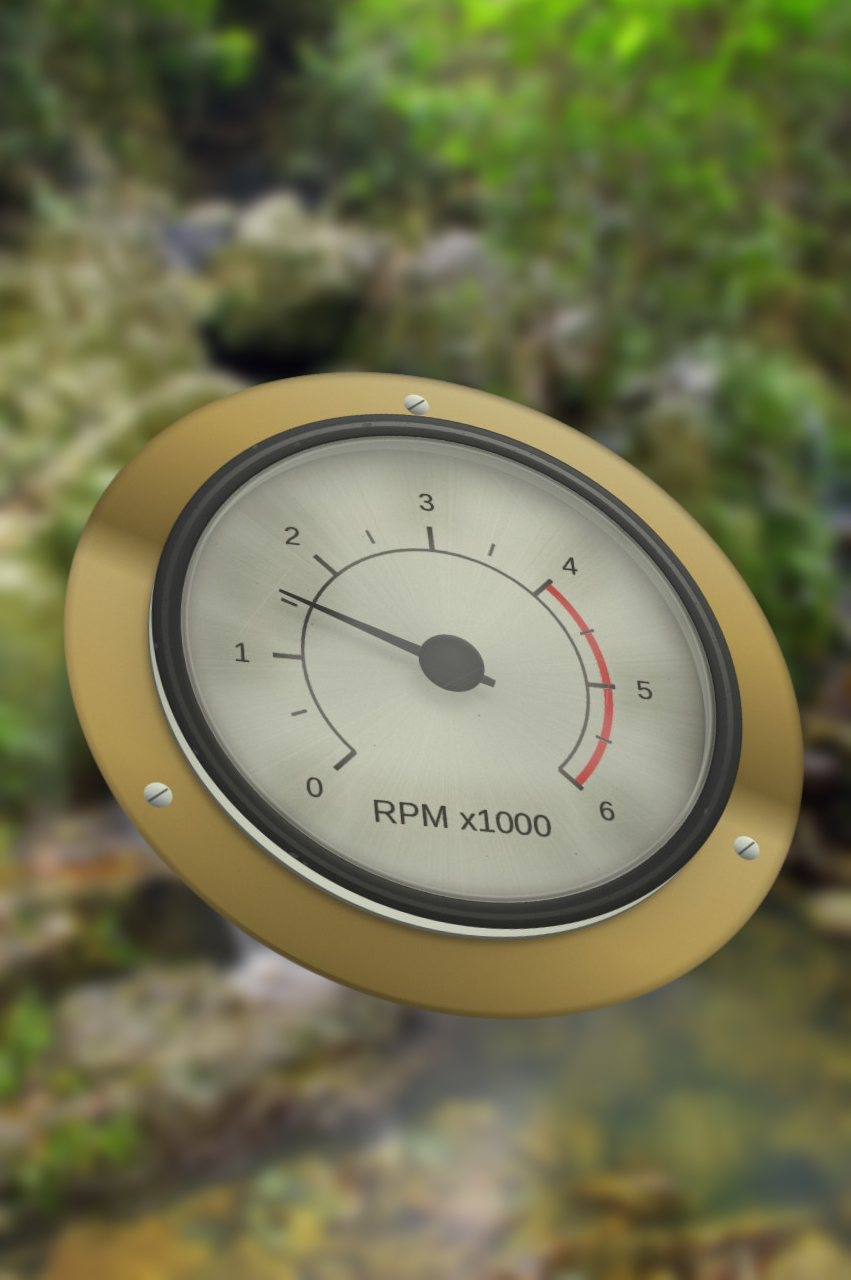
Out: **1500** rpm
